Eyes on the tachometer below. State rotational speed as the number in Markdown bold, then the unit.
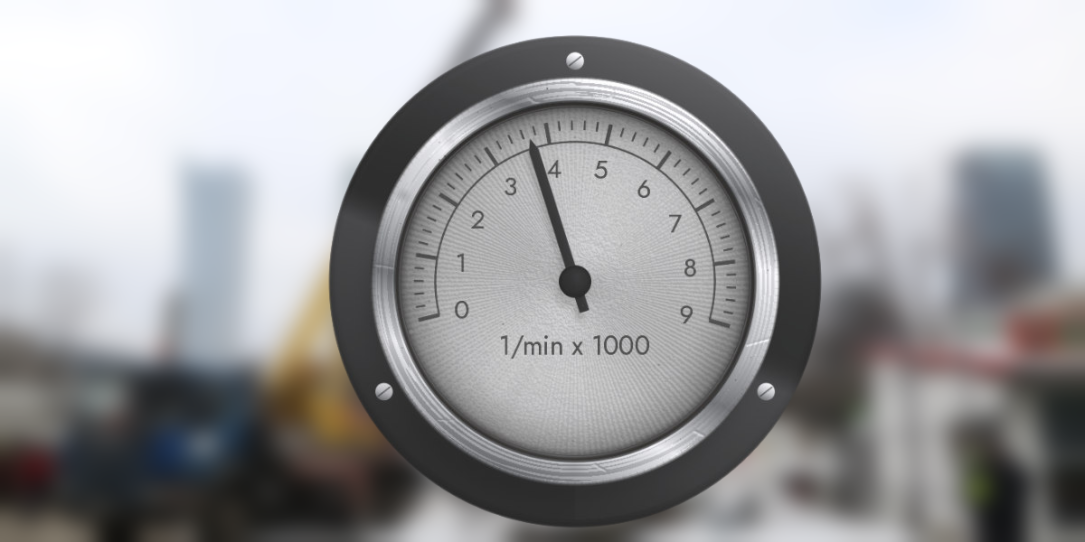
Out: **3700** rpm
